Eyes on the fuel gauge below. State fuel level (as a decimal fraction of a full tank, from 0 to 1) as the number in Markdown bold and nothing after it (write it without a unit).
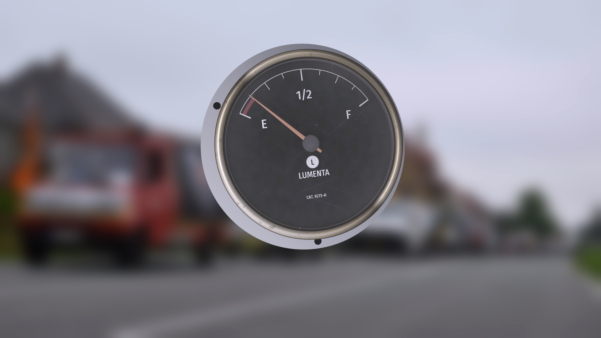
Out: **0.125**
